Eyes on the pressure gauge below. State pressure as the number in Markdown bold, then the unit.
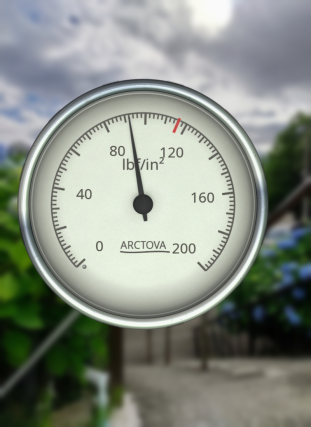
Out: **92** psi
